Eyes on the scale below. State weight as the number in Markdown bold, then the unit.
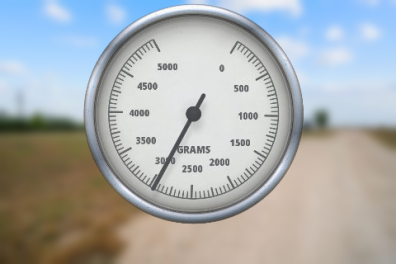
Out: **2950** g
